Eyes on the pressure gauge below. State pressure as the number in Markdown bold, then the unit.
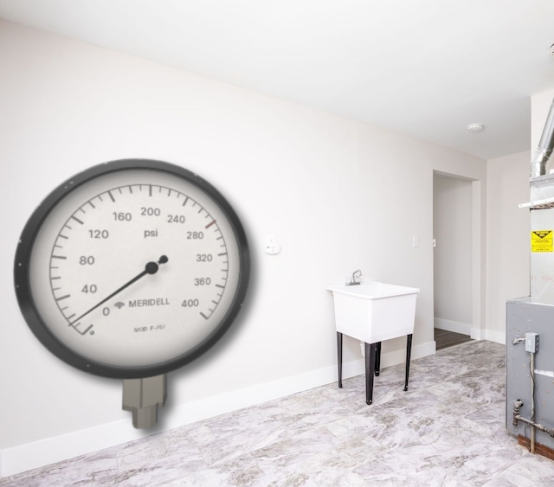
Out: **15** psi
